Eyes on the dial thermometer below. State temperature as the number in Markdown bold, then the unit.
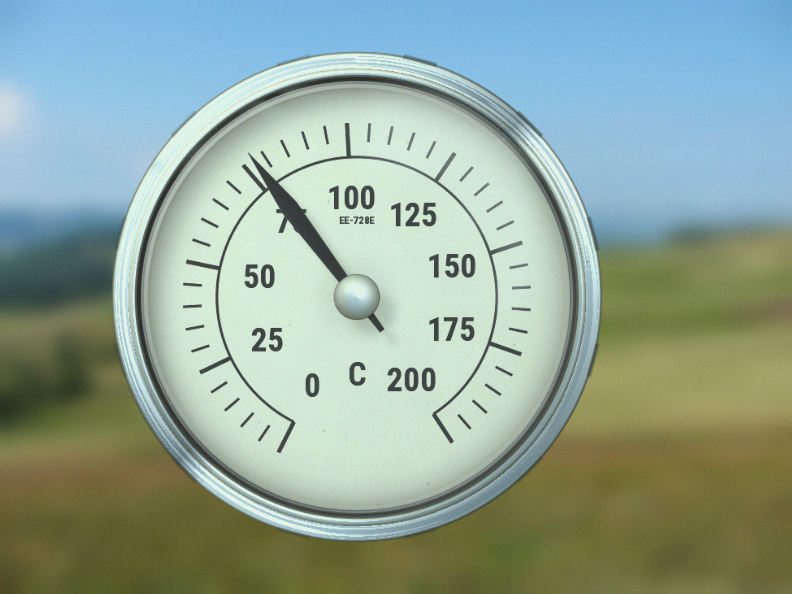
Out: **77.5** °C
